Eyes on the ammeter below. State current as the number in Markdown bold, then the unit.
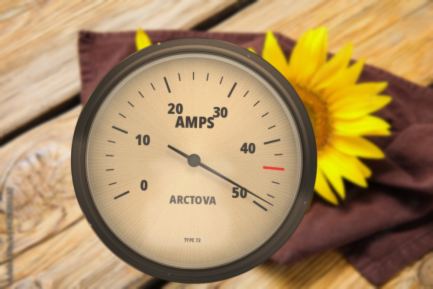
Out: **49** A
